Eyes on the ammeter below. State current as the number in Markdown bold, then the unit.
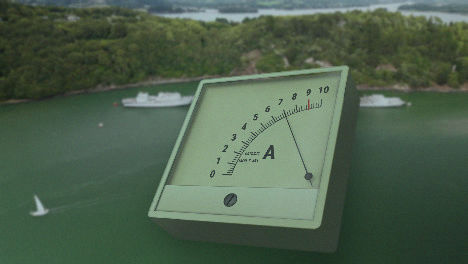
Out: **7** A
